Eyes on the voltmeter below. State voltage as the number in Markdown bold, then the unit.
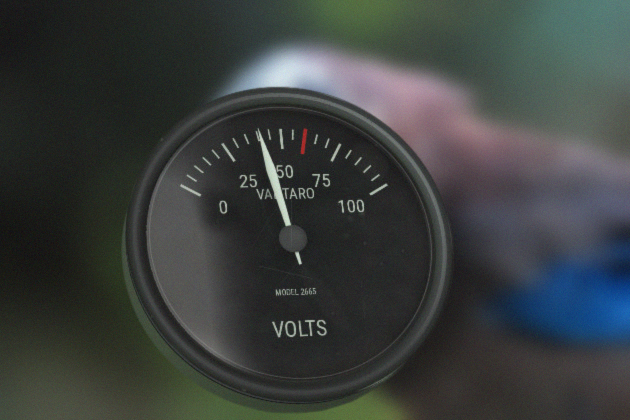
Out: **40** V
